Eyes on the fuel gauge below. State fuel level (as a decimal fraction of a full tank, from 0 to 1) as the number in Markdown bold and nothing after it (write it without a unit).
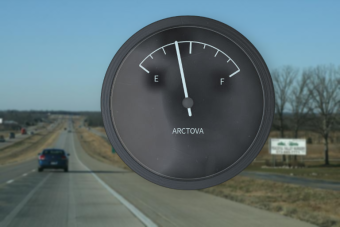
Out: **0.375**
